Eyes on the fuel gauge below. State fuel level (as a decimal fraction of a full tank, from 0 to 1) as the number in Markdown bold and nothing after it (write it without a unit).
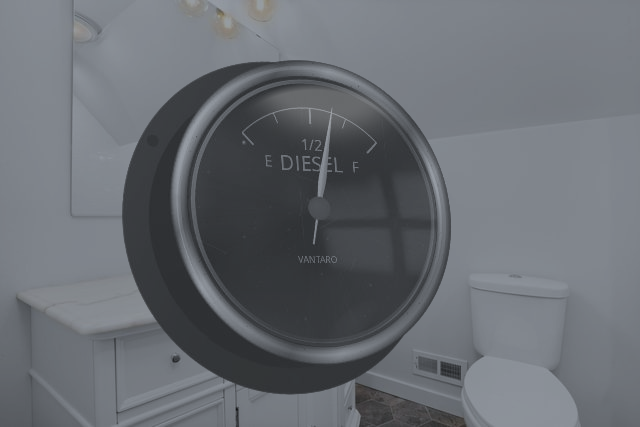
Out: **0.625**
